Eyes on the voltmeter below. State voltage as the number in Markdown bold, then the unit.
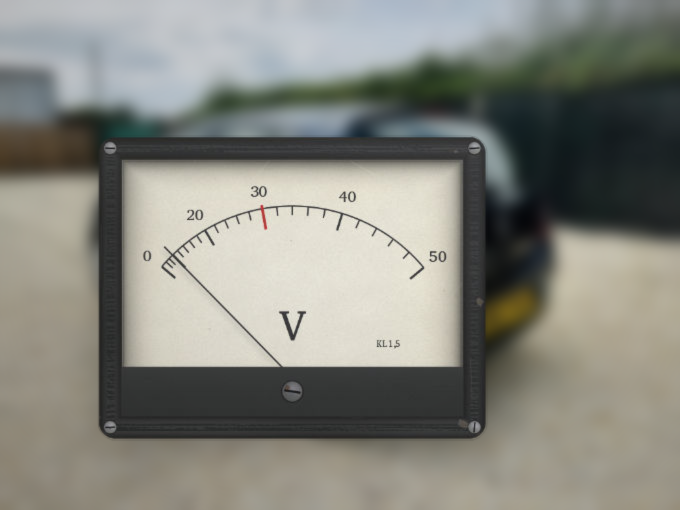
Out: **10** V
